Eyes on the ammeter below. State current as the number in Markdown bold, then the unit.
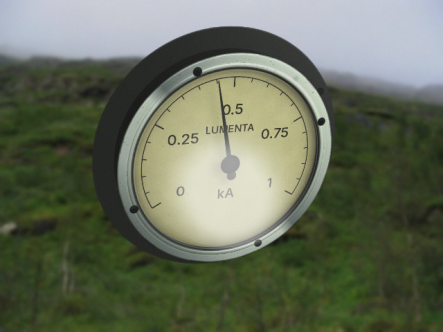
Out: **0.45** kA
